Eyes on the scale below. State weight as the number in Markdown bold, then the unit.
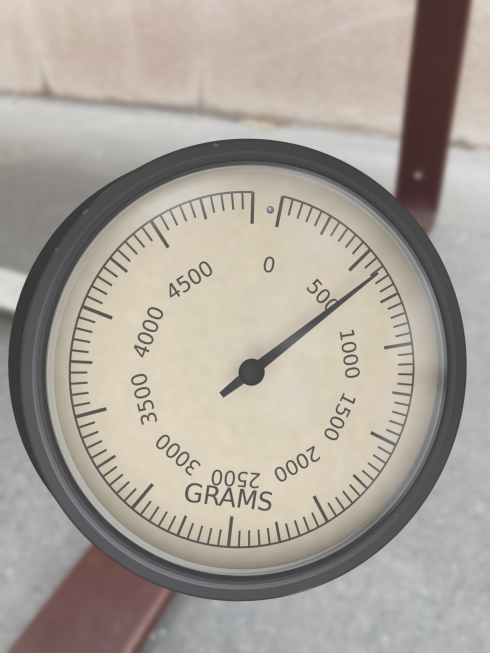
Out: **600** g
